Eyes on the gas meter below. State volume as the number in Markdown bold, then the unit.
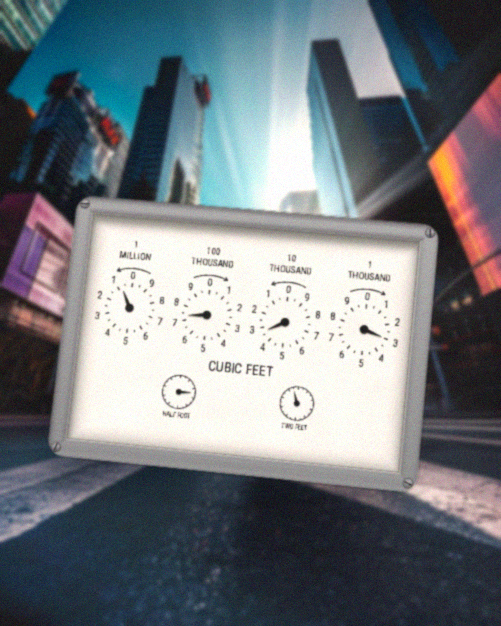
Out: **73300** ft³
